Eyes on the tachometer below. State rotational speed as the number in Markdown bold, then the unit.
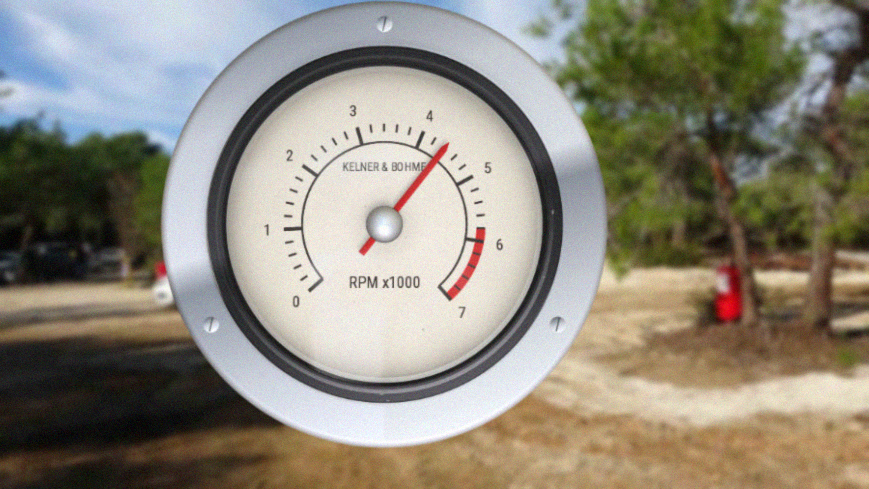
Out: **4400** rpm
